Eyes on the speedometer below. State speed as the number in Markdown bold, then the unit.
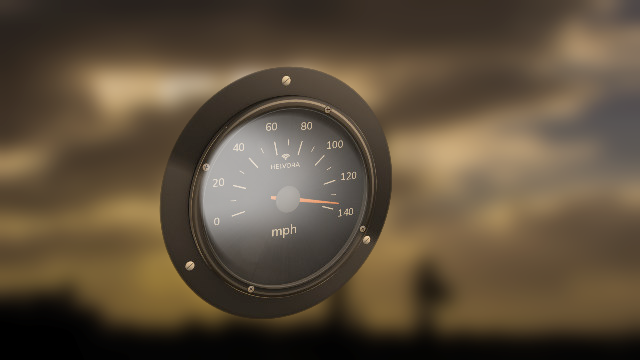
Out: **135** mph
